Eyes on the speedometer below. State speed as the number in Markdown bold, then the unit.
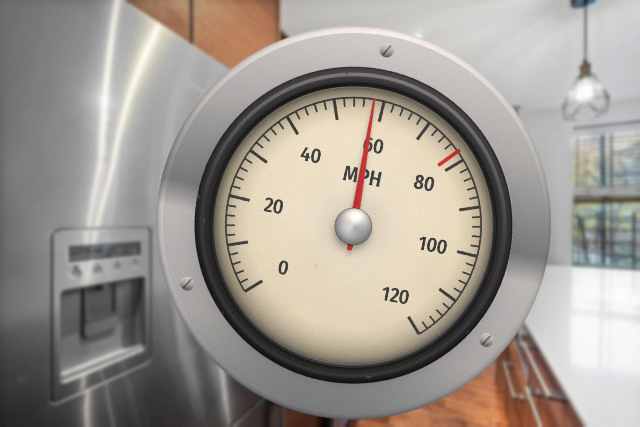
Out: **58** mph
